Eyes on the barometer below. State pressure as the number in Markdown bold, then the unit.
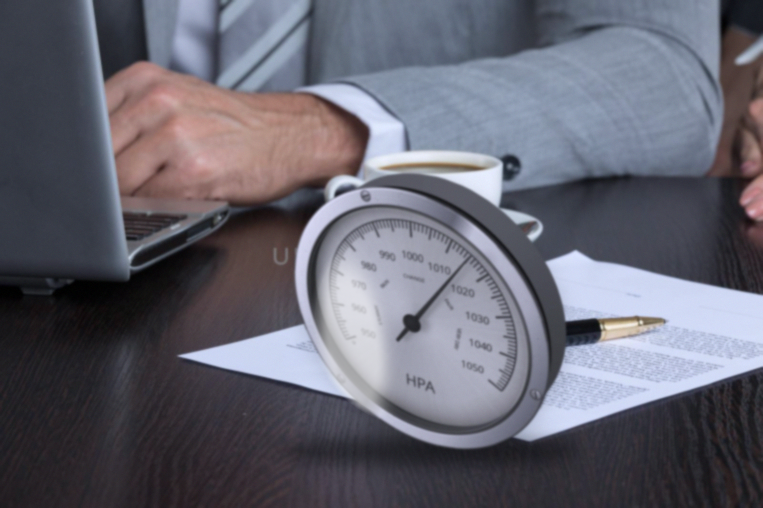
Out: **1015** hPa
